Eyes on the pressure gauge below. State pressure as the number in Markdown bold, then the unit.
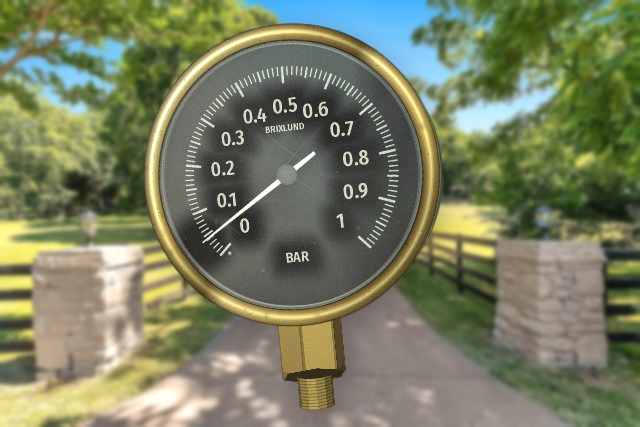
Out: **0.04** bar
